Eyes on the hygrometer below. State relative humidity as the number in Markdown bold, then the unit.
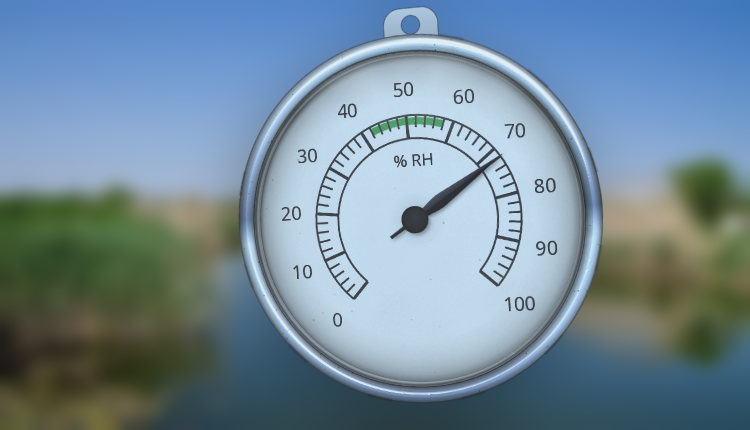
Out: **72** %
